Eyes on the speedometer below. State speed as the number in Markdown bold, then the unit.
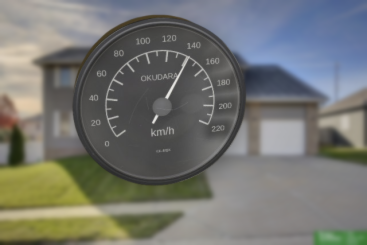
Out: **140** km/h
